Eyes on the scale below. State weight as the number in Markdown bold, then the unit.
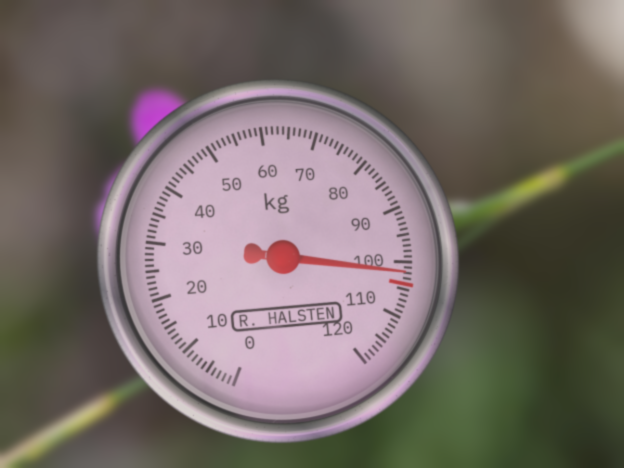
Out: **102** kg
